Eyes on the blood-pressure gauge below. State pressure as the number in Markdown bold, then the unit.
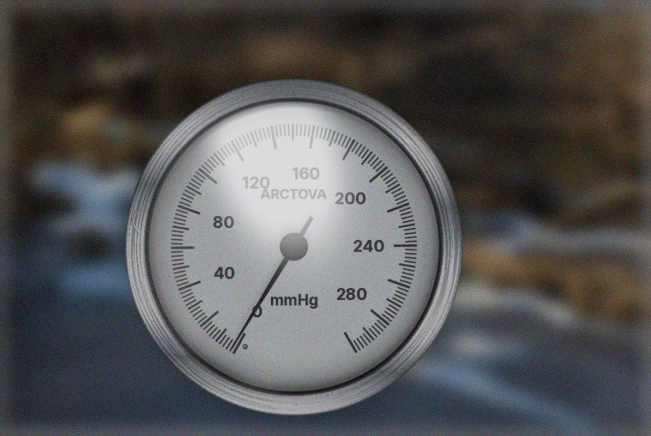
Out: **2** mmHg
